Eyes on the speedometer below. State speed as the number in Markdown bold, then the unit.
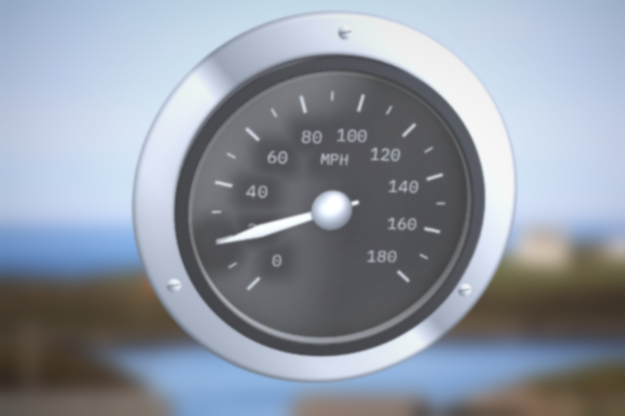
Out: **20** mph
